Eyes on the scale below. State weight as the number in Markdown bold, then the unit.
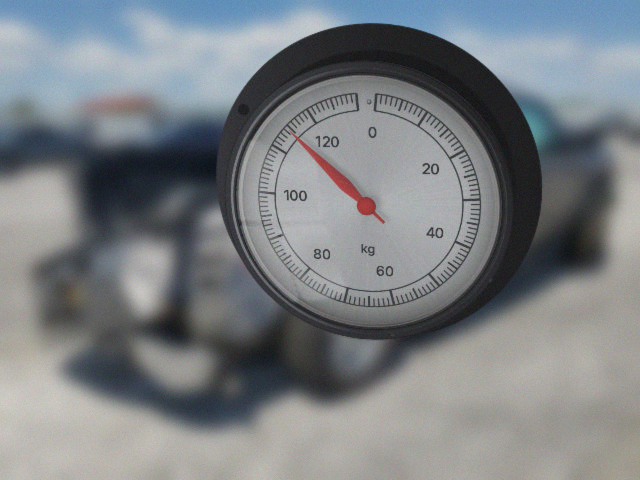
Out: **115** kg
